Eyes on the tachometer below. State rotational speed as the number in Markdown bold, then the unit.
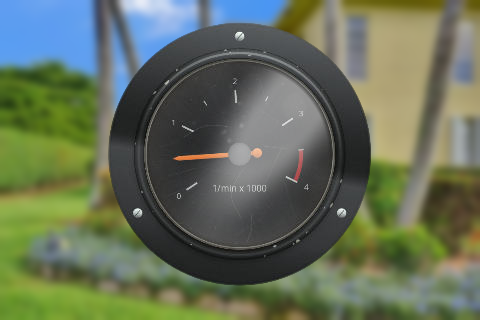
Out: **500** rpm
